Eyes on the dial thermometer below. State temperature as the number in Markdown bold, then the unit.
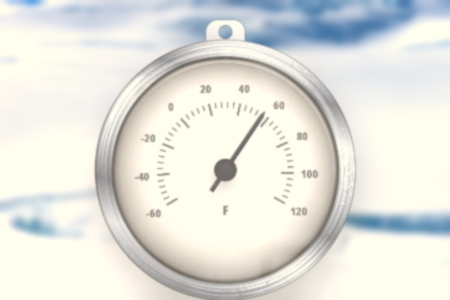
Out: **56** °F
